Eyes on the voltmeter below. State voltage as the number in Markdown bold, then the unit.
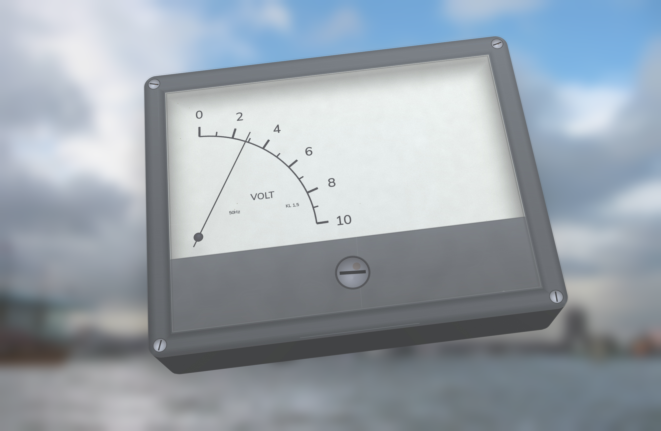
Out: **3** V
